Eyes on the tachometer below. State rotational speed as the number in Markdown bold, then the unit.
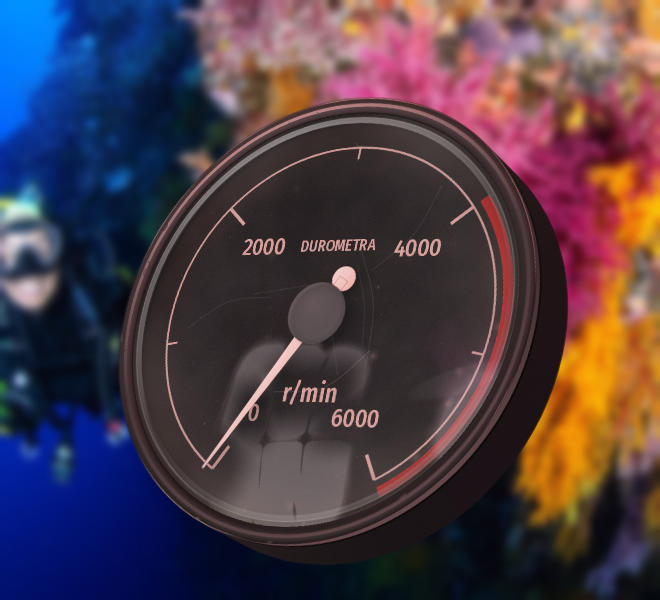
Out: **0** rpm
